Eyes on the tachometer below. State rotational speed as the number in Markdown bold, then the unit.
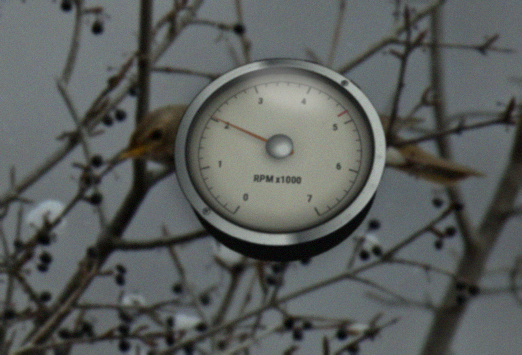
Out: **2000** rpm
